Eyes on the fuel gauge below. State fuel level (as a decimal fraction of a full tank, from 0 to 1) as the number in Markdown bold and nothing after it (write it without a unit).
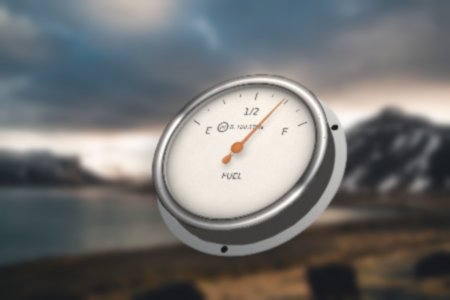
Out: **0.75**
